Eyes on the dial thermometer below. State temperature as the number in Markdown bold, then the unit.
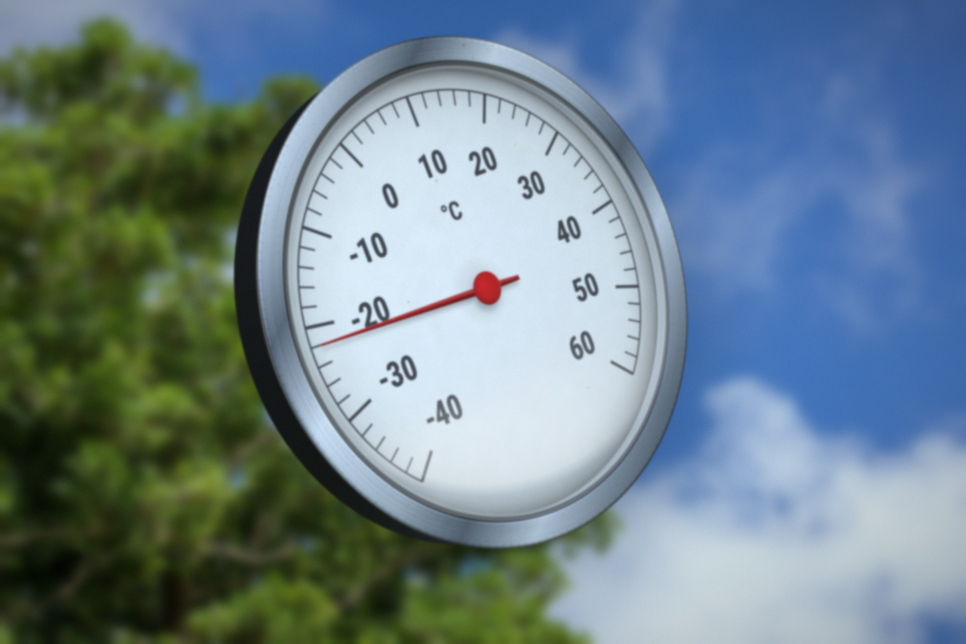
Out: **-22** °C
